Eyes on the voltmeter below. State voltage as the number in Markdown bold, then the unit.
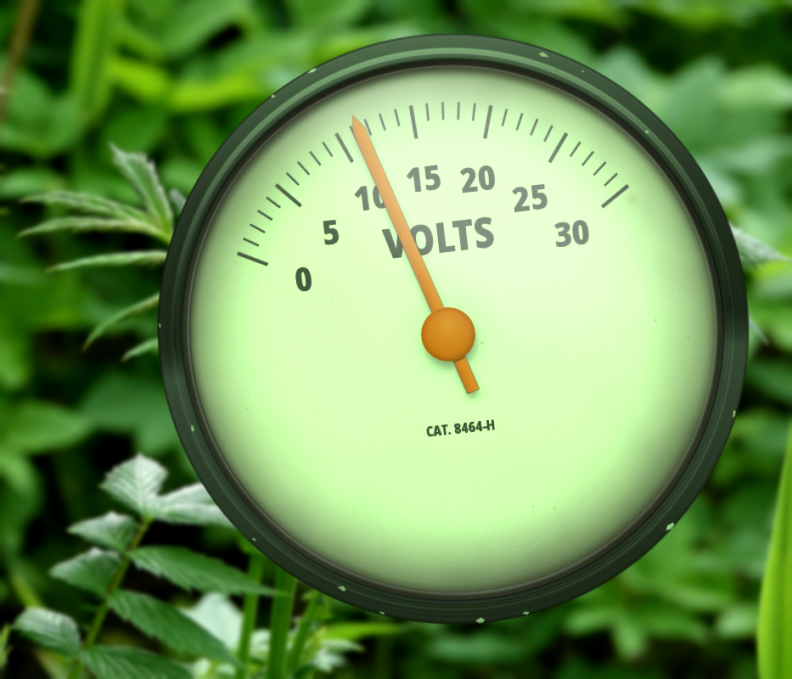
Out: **11.5** V
